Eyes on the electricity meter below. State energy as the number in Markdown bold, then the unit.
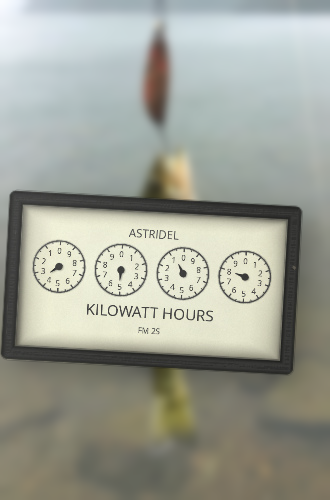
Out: **3508** kWh
